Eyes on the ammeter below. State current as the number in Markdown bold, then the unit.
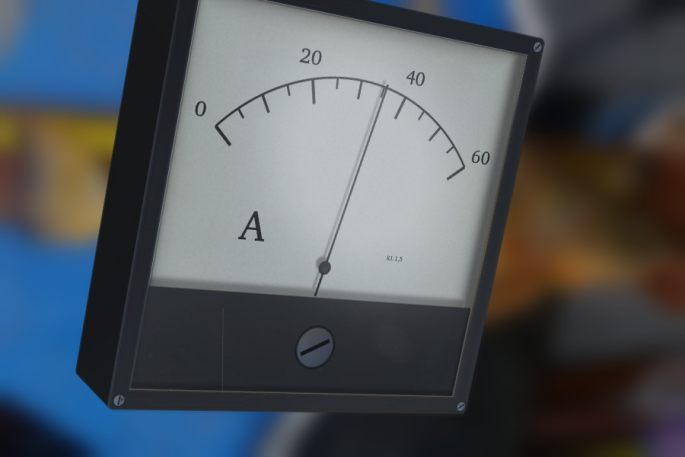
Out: **35** A
